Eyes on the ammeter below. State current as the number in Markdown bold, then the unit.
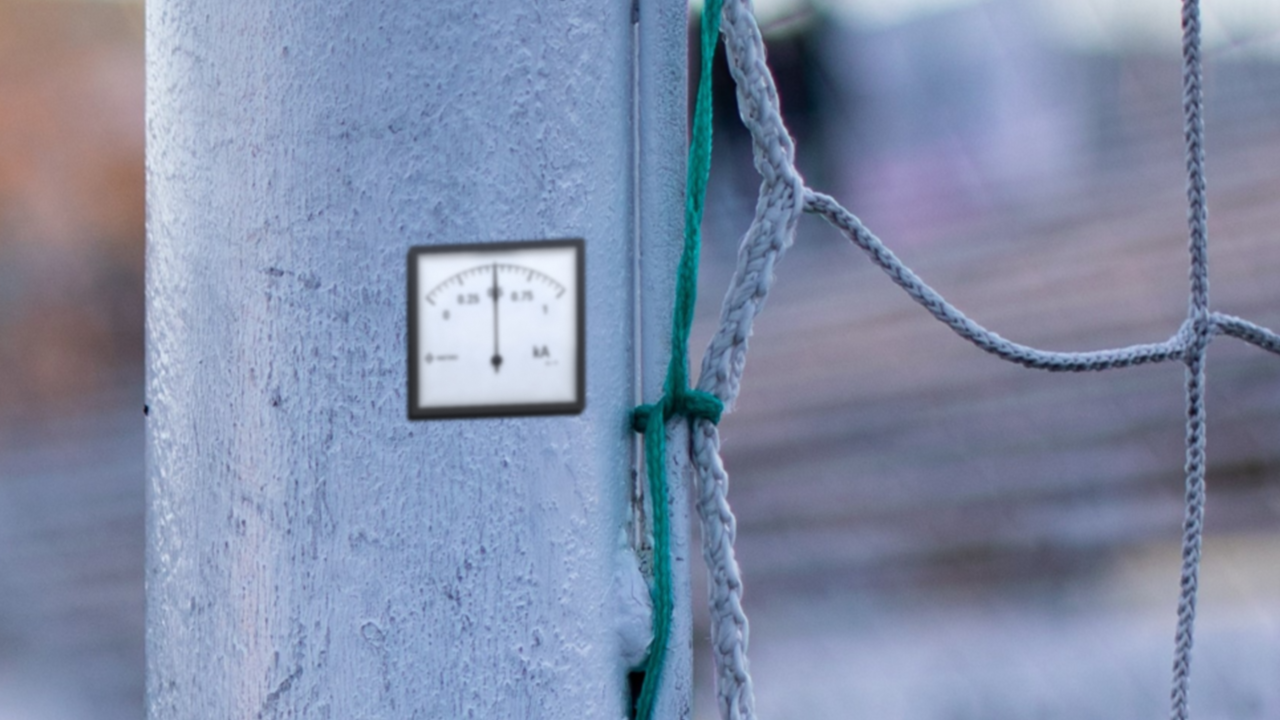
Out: **0.5** kA
